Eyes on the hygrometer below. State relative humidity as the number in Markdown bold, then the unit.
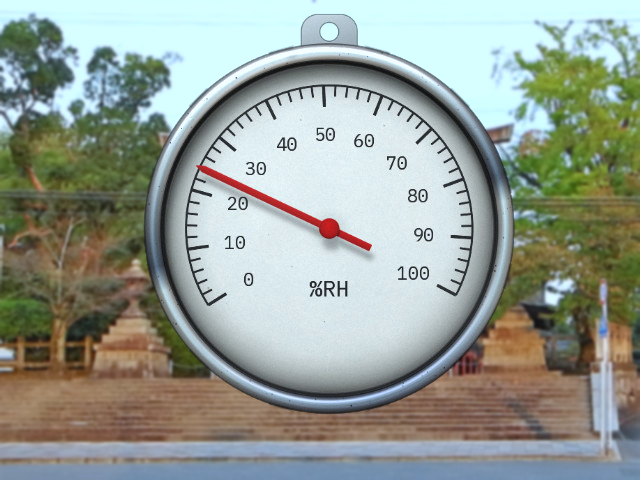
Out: **24** %
